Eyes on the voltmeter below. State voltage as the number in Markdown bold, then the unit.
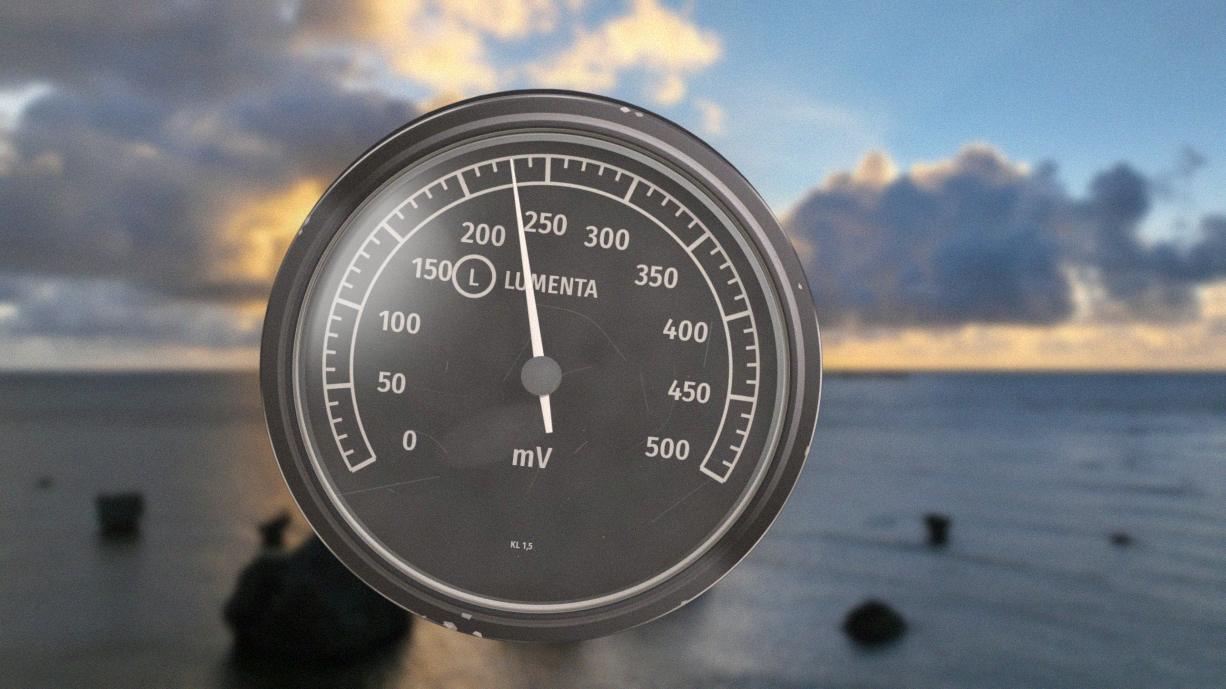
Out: **230** mV
